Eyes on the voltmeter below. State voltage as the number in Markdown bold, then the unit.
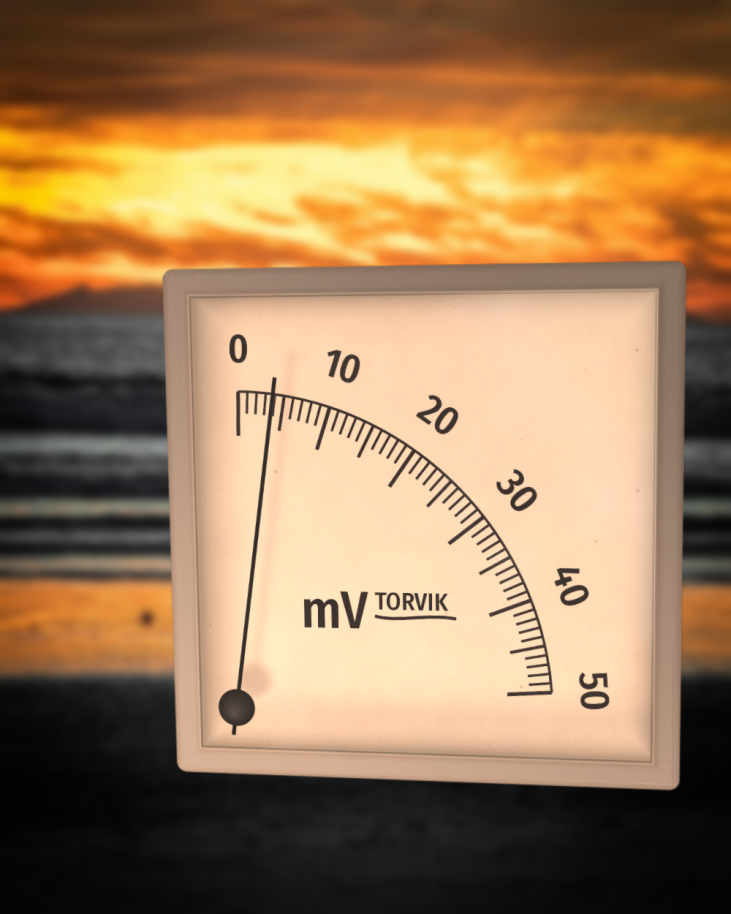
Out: **4** mV
